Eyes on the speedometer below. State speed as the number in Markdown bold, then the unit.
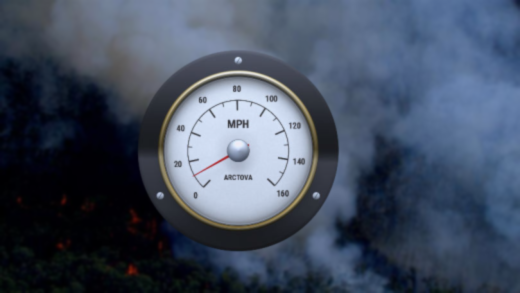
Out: **10** mph
